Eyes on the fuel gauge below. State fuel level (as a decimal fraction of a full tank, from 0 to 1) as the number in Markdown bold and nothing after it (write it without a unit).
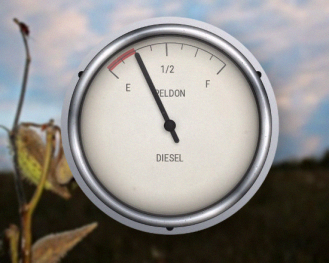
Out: **0.25**
